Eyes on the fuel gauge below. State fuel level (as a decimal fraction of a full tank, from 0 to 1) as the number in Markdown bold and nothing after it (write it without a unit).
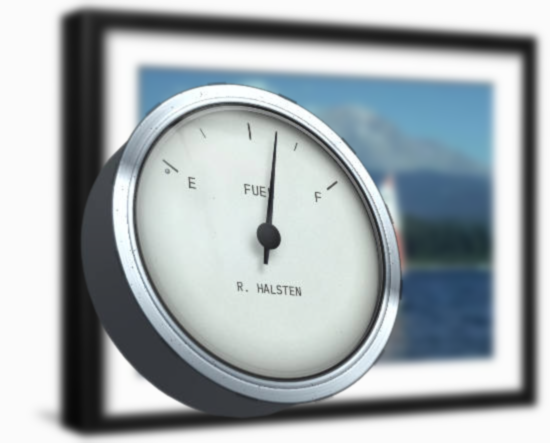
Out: **0.625**
